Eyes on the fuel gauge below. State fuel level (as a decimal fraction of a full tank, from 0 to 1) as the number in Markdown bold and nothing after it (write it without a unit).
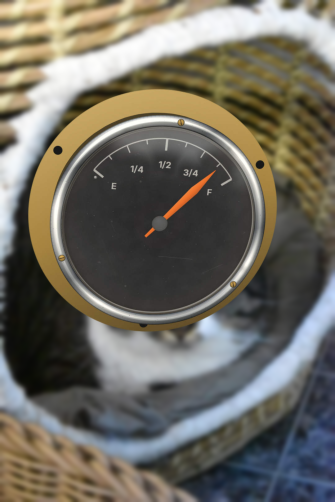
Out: **0.875**
